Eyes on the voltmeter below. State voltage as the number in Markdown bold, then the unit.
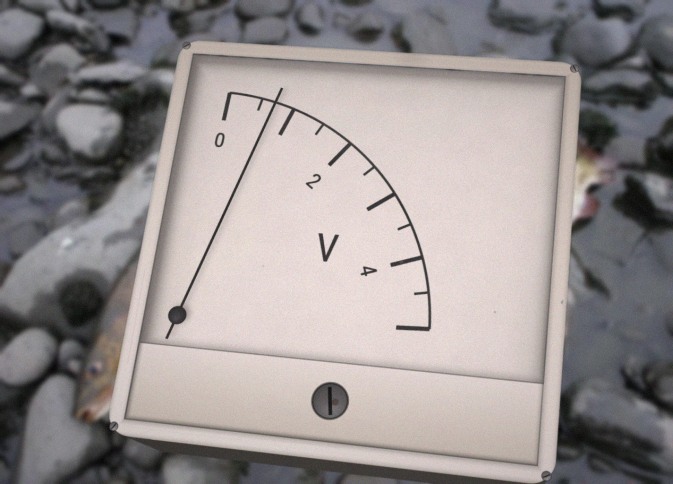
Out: **0.75** V
